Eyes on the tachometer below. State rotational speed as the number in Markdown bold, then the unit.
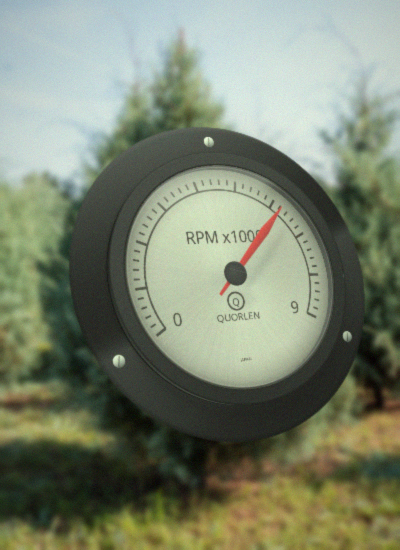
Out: **6200** rpm
